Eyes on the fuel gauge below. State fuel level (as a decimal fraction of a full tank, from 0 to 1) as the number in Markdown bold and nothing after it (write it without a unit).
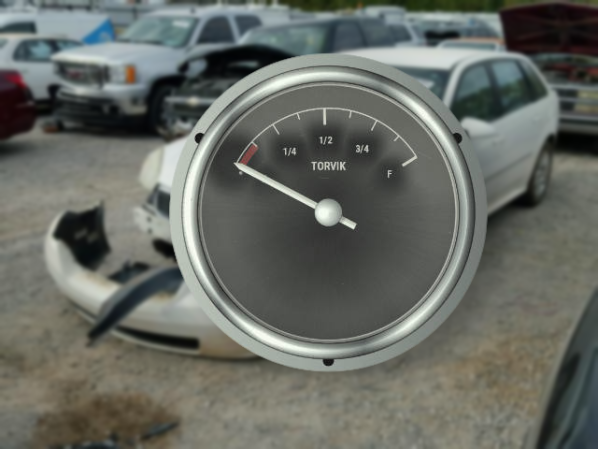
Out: **0**
